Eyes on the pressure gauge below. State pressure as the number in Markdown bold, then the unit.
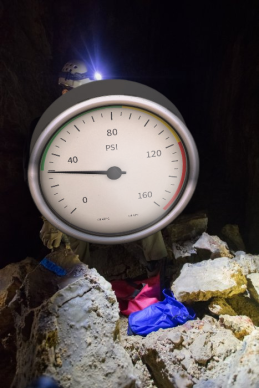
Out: **30** psi
